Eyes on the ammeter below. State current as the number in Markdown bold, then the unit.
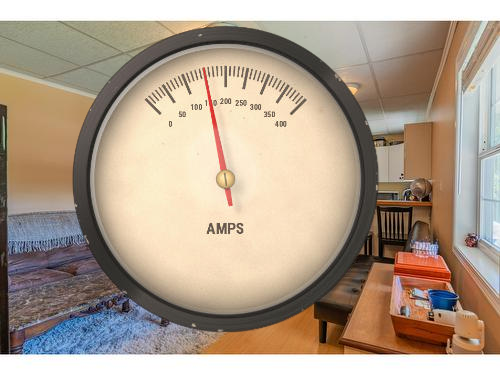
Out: **150** A
